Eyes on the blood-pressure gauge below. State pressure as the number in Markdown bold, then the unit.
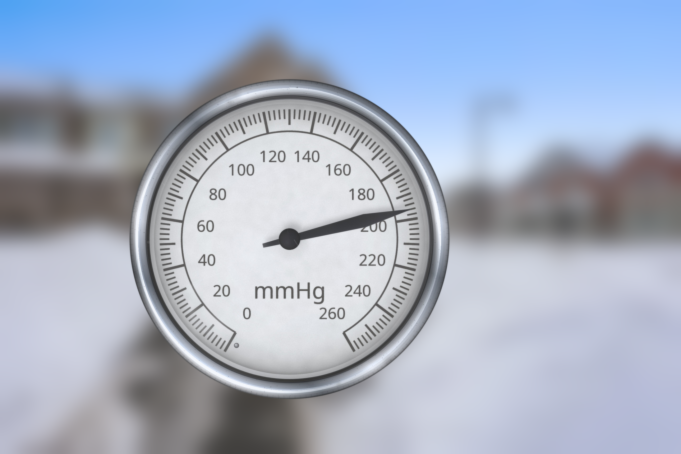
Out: **196** mmHg
